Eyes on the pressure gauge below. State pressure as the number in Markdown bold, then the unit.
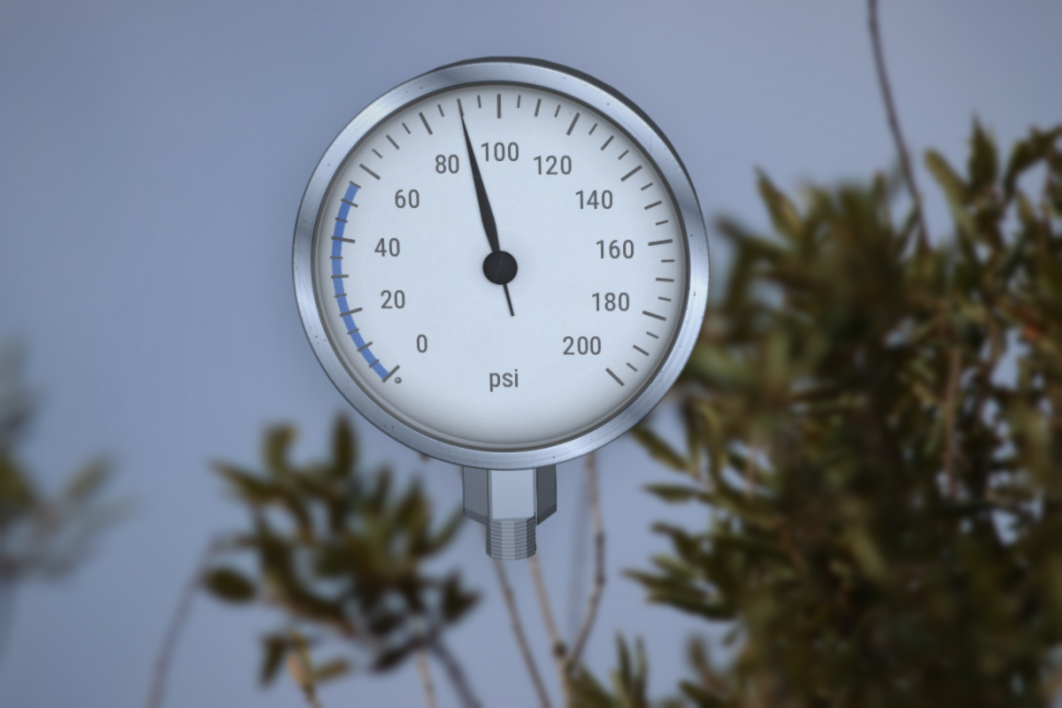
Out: **90** psi
